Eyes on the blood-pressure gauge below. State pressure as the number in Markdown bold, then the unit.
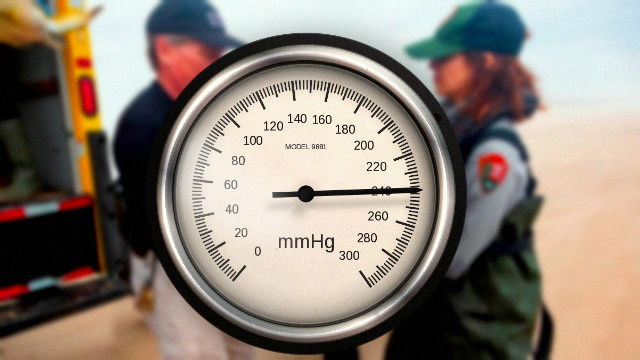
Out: **240** mmHg
